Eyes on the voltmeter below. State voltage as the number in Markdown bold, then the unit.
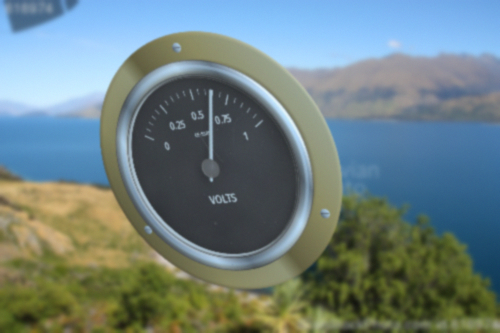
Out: **0.65** V
